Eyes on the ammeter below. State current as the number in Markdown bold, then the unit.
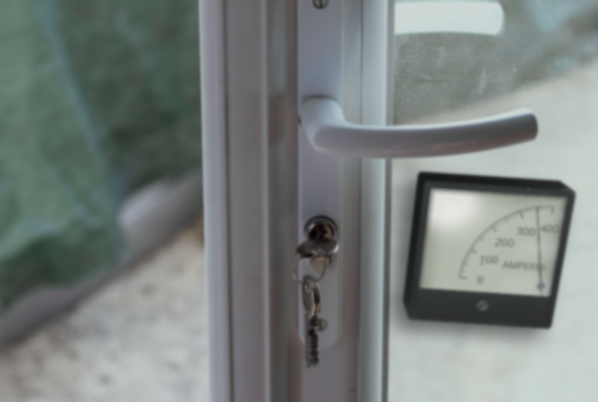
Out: **350** A
